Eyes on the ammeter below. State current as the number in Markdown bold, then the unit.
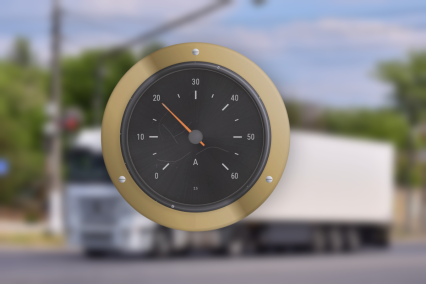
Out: **20** A
